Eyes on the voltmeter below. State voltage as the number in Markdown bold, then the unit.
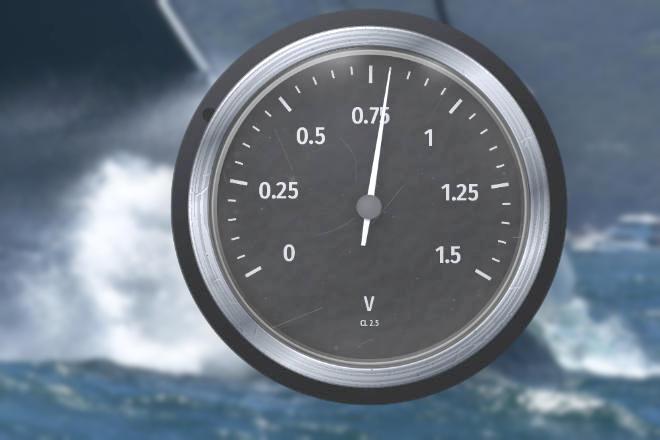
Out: **0.8** V
